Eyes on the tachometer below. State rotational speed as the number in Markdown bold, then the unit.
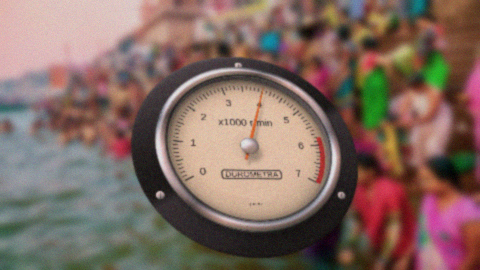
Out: **4000** rpm
